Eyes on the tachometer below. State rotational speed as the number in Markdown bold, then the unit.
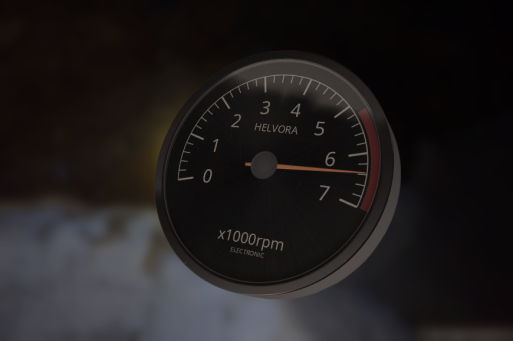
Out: **6400** rpm
